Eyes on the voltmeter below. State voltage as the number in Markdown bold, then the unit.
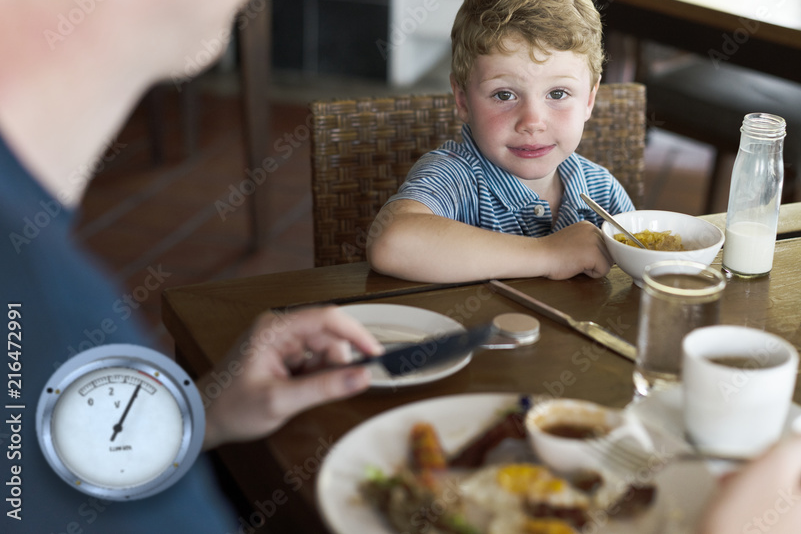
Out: **4** V
